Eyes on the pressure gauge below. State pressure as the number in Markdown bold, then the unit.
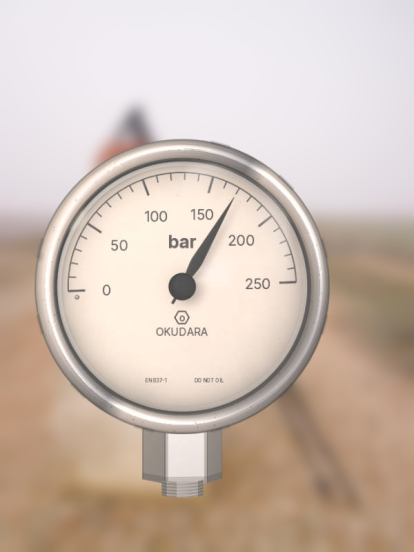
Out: **170** bar
